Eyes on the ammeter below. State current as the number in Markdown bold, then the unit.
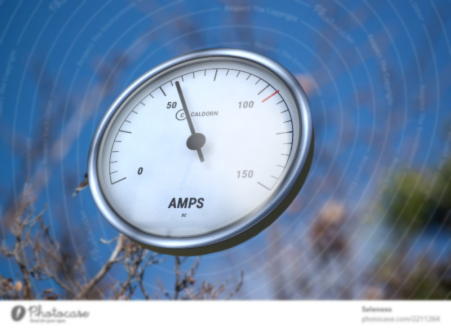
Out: **57.5** A
